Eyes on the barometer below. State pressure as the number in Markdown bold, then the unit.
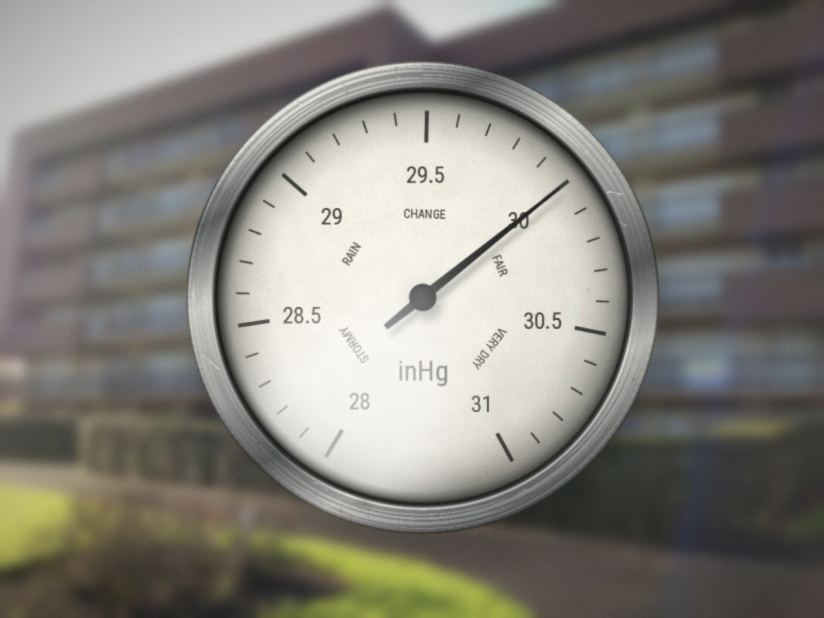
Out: **30** inHg
